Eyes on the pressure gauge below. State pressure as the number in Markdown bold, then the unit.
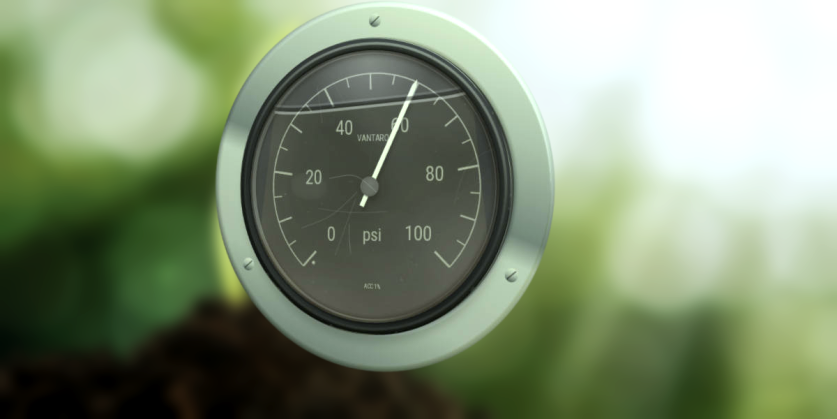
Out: **60** psi
